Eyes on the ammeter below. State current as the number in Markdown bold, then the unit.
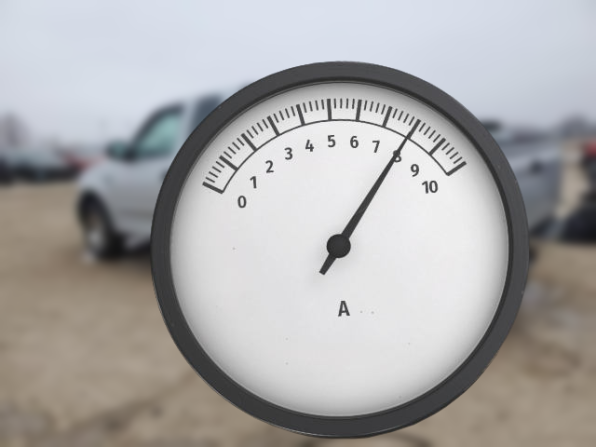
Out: **8** A
